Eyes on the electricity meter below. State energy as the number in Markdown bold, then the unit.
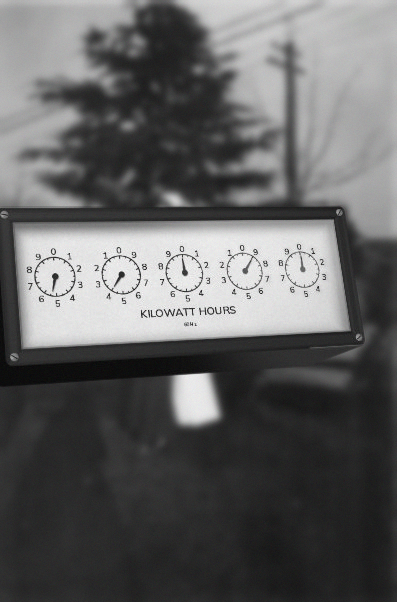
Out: **53990** kWh
